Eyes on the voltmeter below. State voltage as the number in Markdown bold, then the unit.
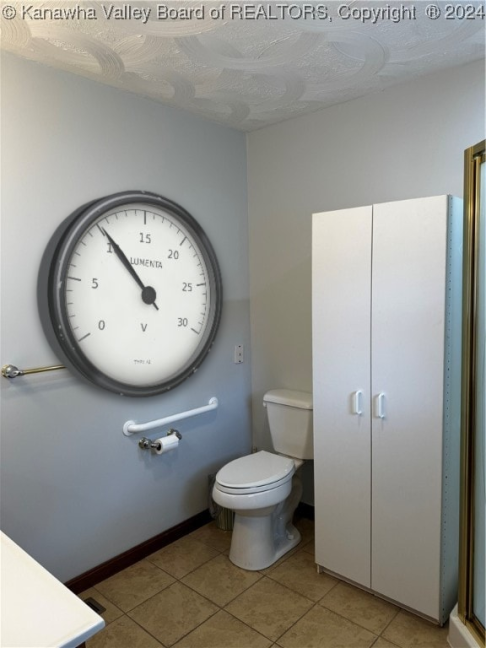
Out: **10** V
